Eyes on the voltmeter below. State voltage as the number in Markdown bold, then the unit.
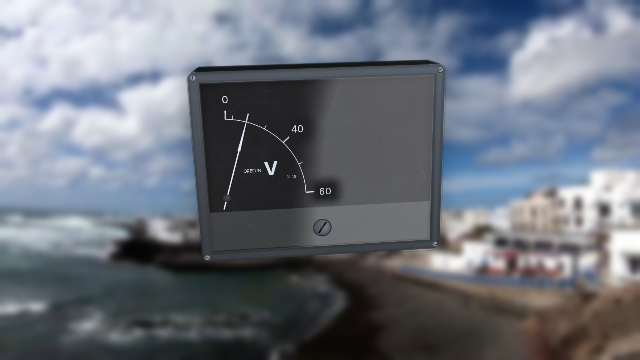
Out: **20** V
